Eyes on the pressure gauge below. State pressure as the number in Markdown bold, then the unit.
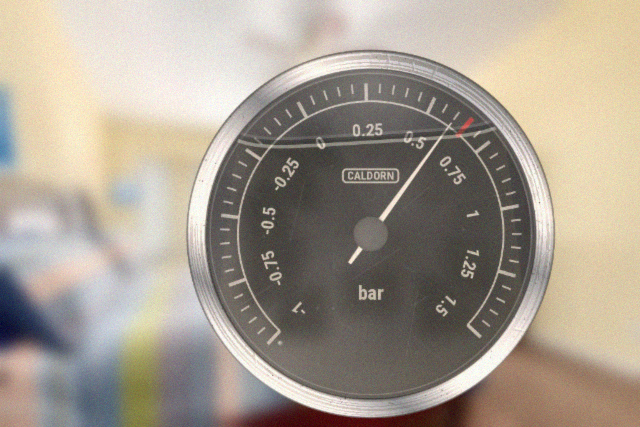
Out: **0.6** bar
